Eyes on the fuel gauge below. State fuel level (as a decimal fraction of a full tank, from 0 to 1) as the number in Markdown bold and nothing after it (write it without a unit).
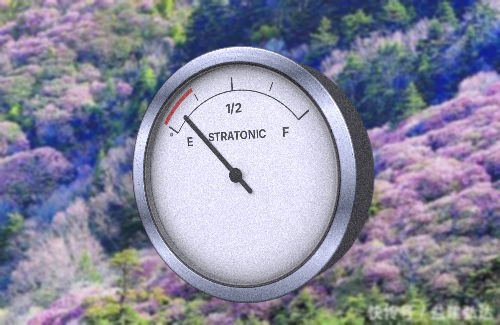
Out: **0.125**
